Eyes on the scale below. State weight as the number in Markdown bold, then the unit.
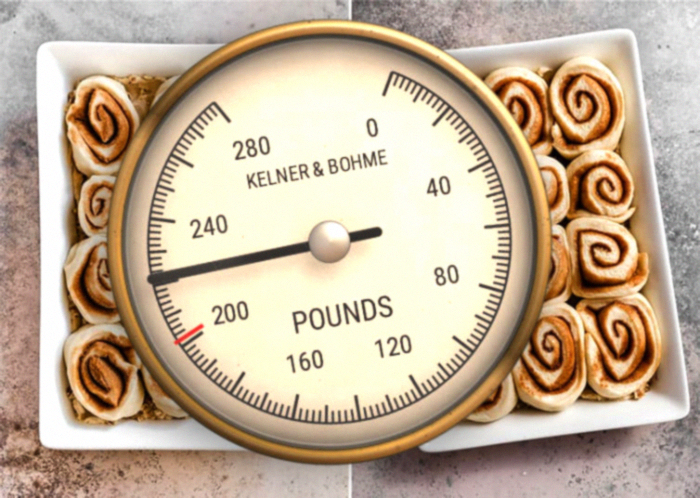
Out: **222** lb
